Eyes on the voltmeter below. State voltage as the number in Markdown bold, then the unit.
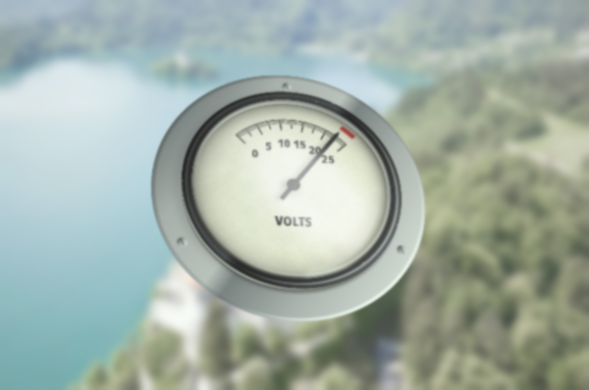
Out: **22.5** V
